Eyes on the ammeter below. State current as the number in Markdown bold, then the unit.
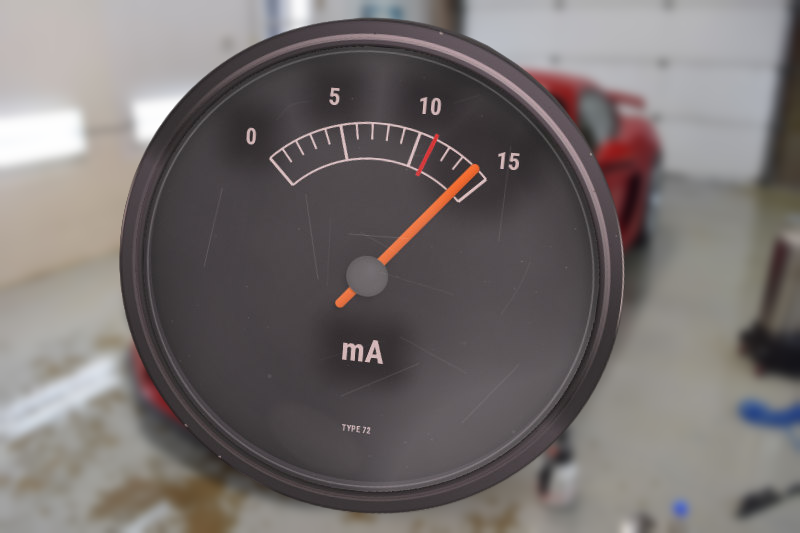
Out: **14** mA
